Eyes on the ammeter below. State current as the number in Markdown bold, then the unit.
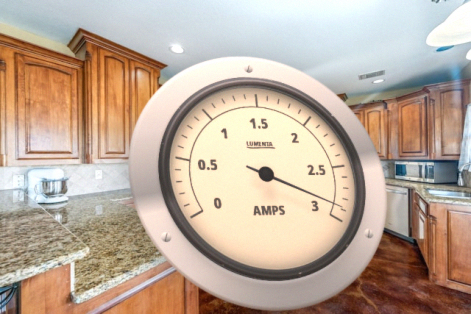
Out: **2.9** A
